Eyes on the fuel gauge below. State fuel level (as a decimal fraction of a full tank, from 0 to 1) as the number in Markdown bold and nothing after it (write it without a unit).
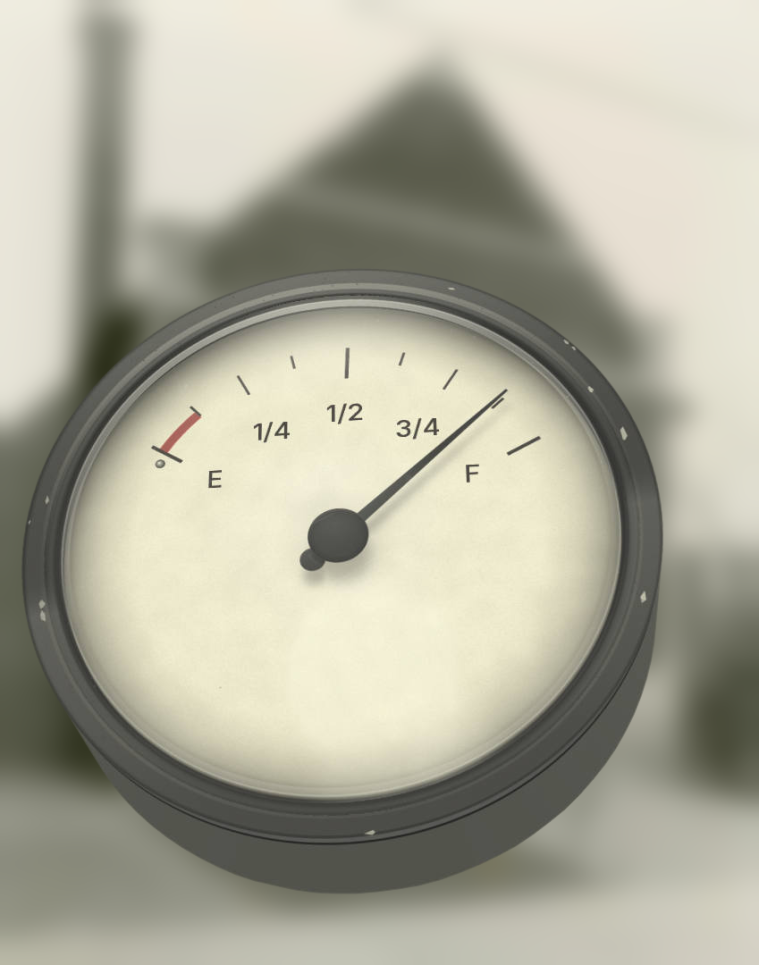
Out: **0.875**
